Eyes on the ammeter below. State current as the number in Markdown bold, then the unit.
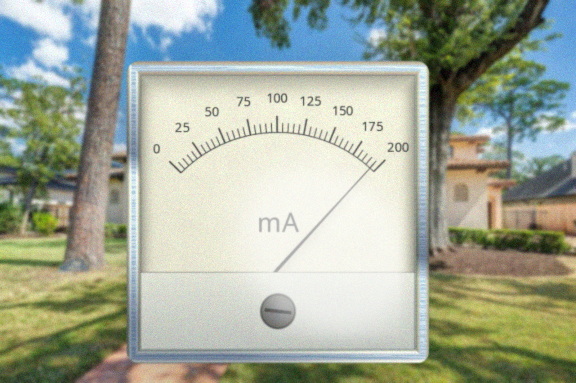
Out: **195** mA
